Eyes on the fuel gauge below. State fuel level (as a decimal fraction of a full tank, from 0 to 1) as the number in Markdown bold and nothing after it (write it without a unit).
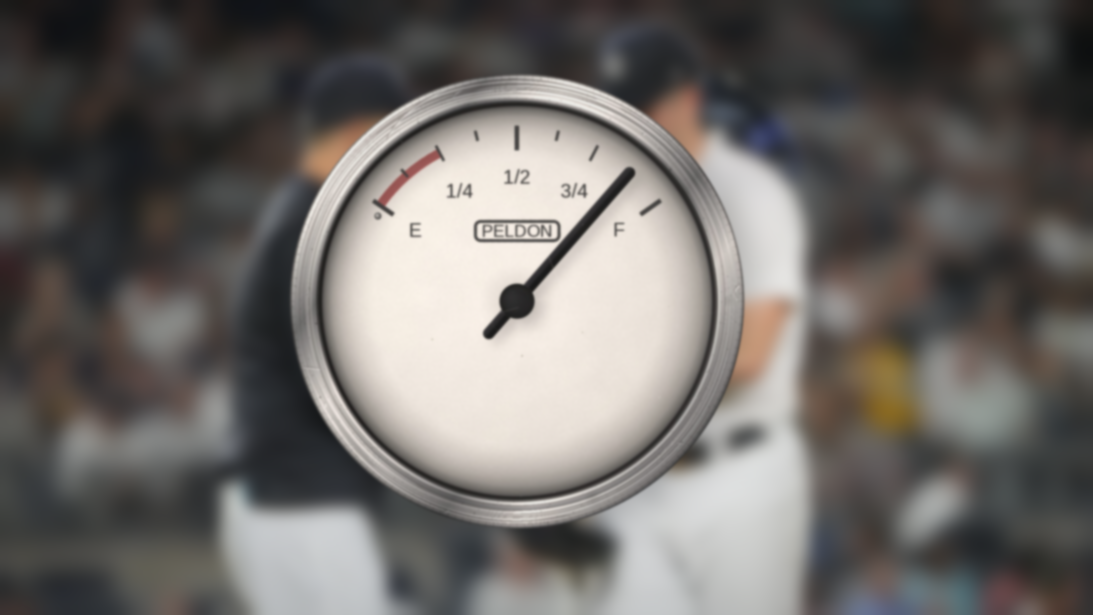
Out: **0.875**
